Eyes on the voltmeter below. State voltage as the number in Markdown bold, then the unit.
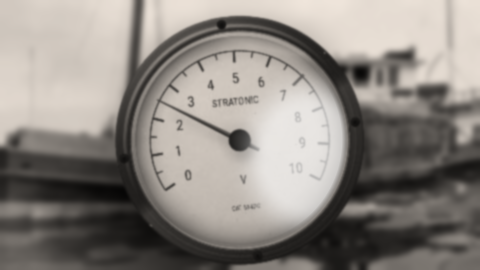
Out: **2.5** V
